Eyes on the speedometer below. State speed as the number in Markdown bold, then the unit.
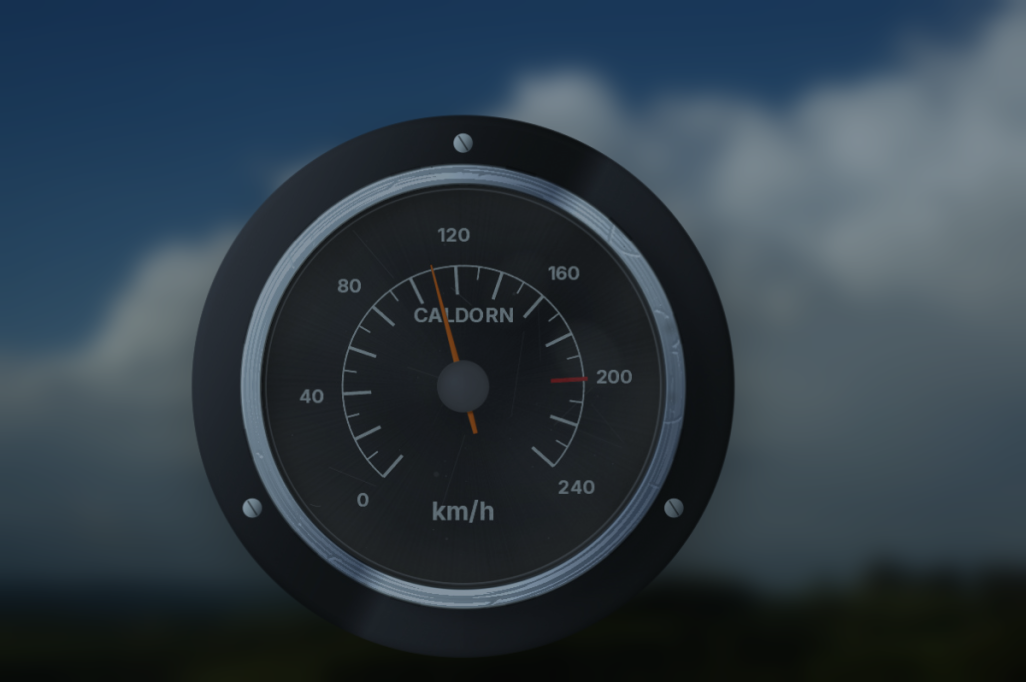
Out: **110** km/h
